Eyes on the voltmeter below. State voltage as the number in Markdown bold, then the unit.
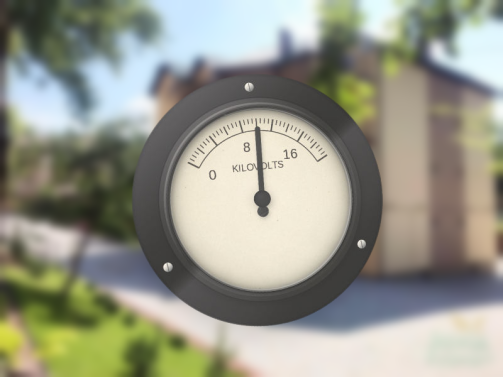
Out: **10** kV
